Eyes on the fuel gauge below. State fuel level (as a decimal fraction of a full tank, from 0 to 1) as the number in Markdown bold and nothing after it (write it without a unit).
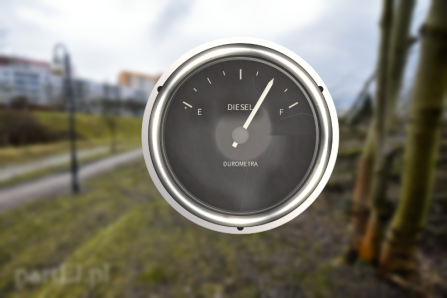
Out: **0.75**
